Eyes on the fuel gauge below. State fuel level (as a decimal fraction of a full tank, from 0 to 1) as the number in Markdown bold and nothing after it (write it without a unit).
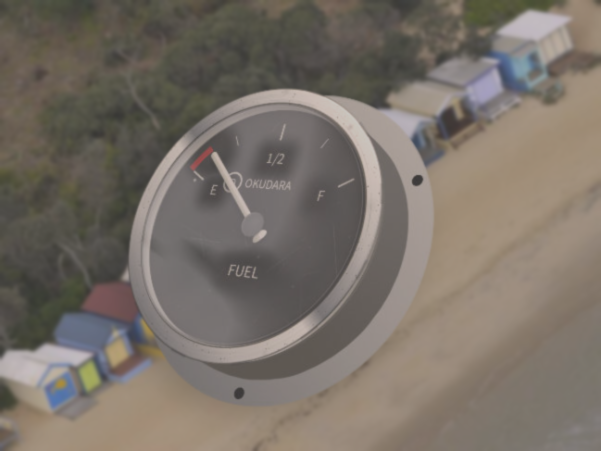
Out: **0.125**
